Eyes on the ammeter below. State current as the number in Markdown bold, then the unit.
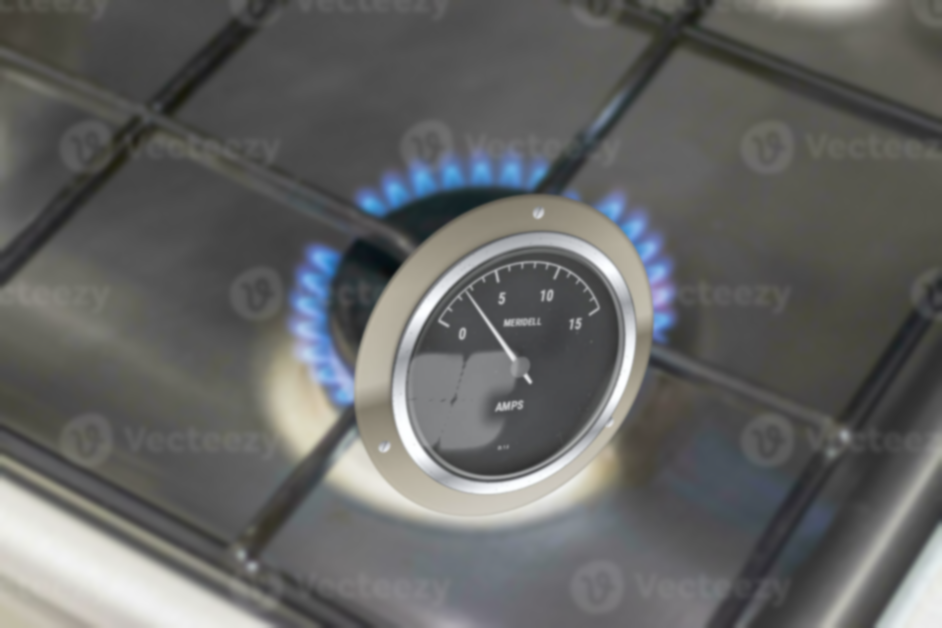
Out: **2.5** A
